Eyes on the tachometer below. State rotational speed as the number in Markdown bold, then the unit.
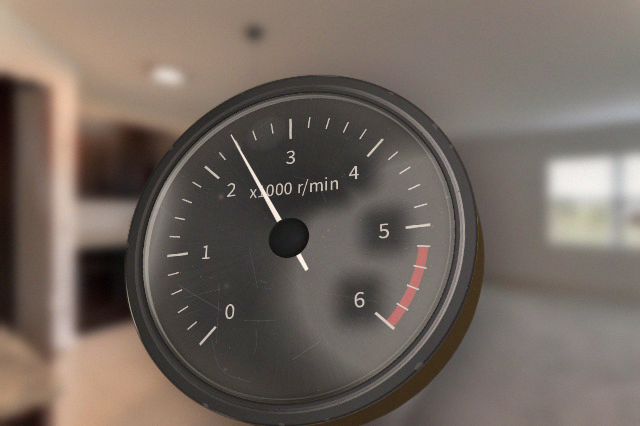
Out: **2400** rpm
